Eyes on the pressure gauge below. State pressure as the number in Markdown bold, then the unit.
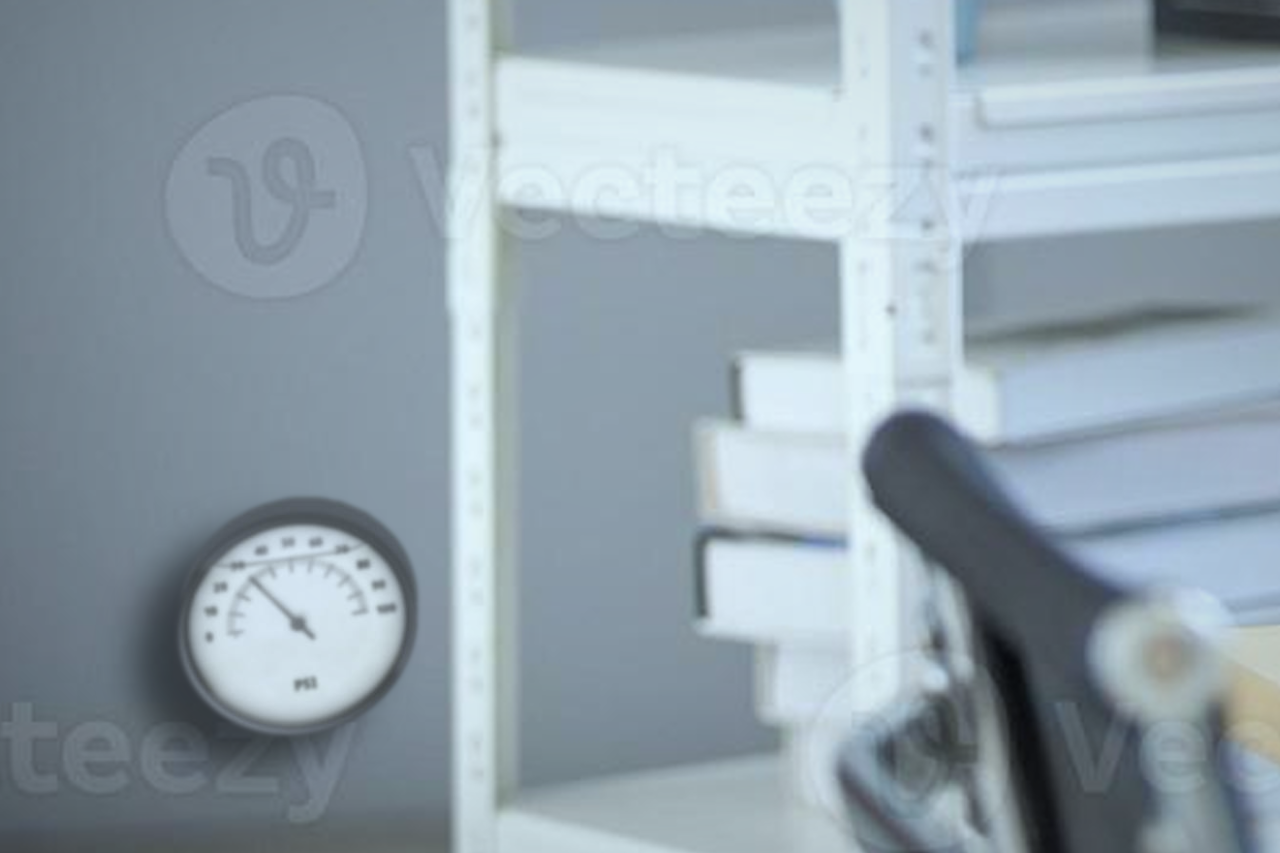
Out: **30** psi
